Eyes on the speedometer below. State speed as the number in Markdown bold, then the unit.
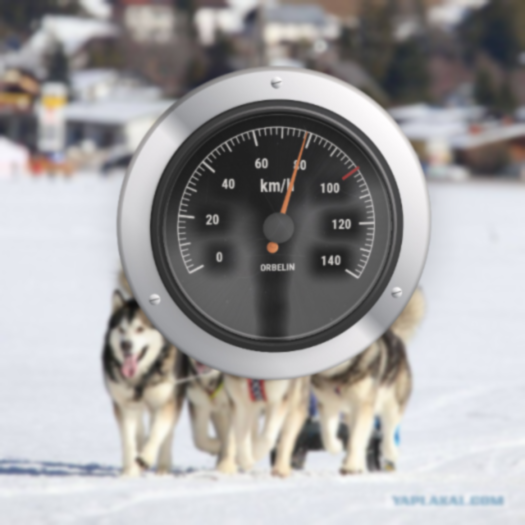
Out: **78** km/h
